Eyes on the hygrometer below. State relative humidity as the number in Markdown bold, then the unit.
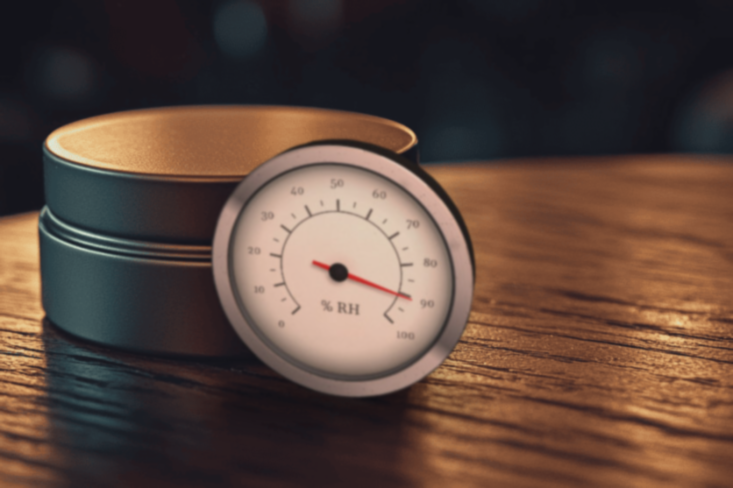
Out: **90** %
